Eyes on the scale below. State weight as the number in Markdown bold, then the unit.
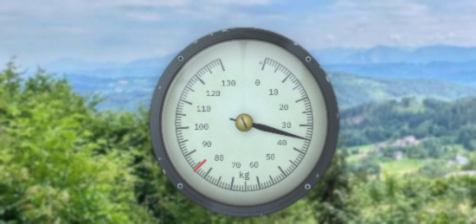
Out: **35** kg
